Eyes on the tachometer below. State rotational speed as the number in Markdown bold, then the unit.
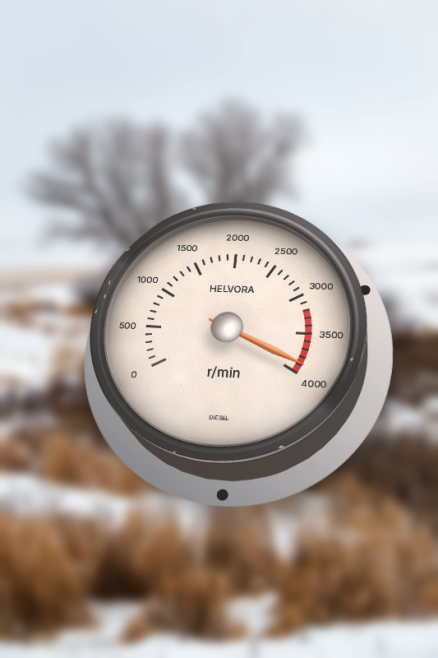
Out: **3900** rpm
